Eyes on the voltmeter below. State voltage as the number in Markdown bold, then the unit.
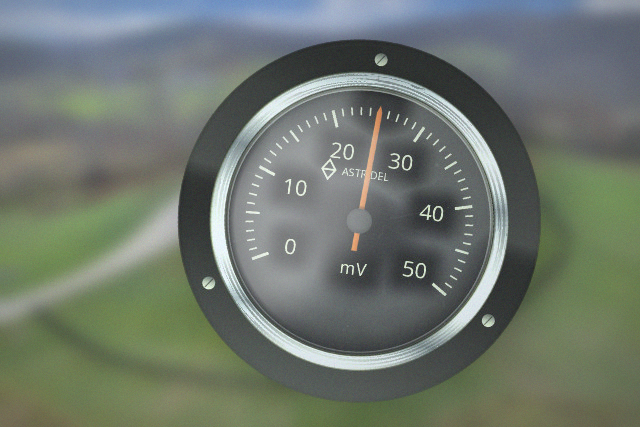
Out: **25** mV
